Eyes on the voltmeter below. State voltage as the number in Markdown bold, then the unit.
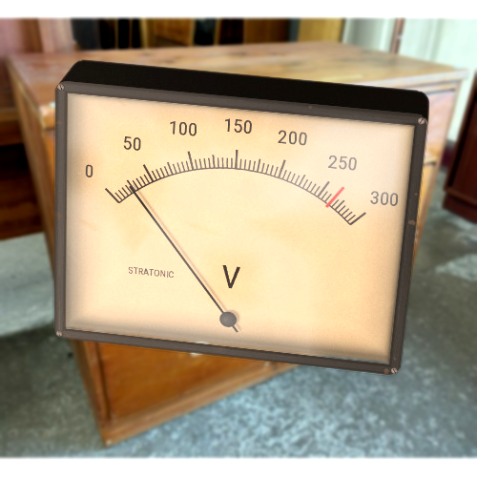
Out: **25** V
